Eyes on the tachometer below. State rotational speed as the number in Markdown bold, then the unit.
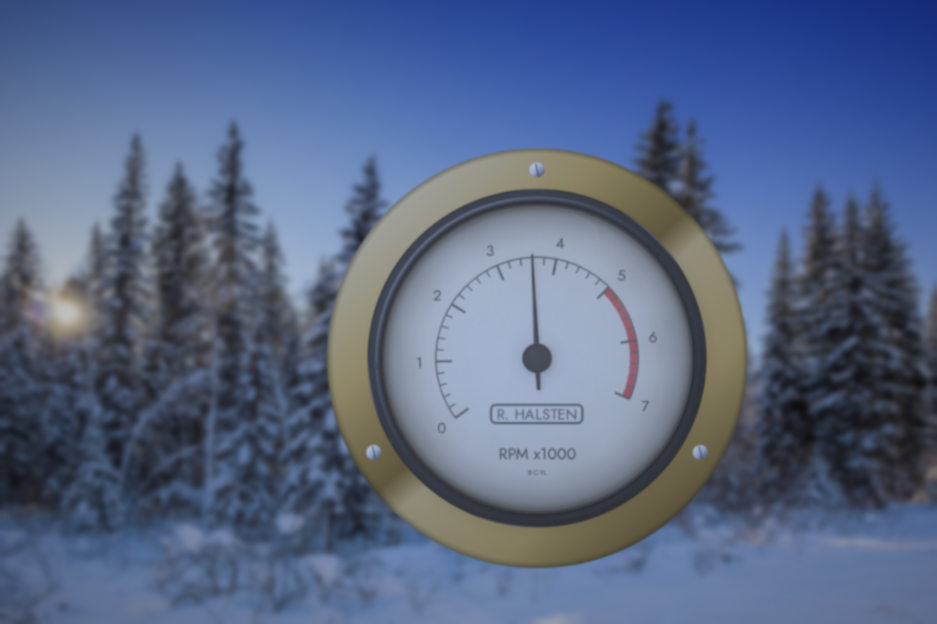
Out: **3600** rpm
